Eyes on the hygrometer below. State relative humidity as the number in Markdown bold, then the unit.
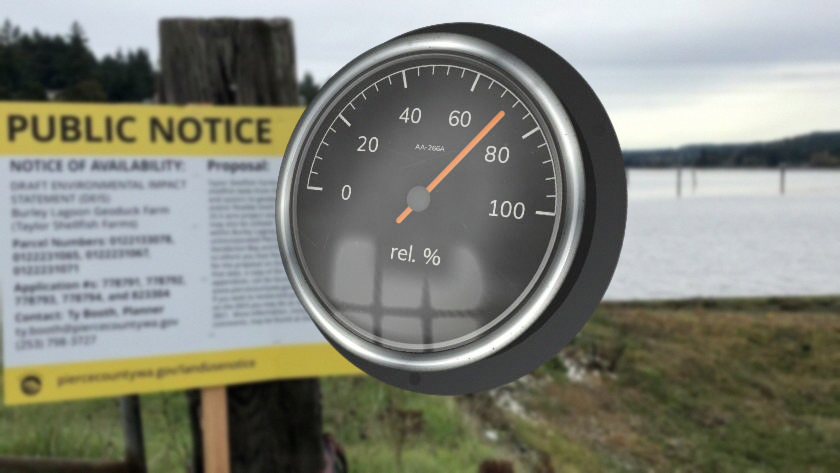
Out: **72** %
